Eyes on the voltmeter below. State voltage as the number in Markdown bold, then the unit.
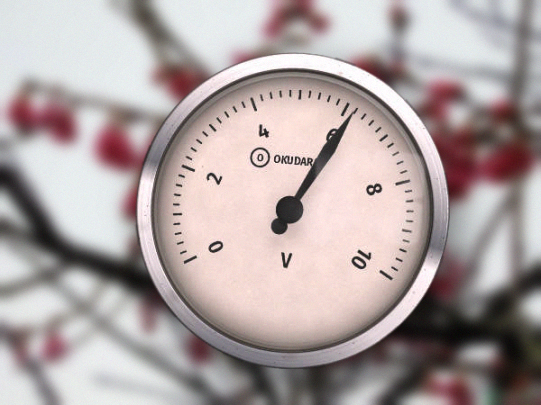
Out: **6.2** V
